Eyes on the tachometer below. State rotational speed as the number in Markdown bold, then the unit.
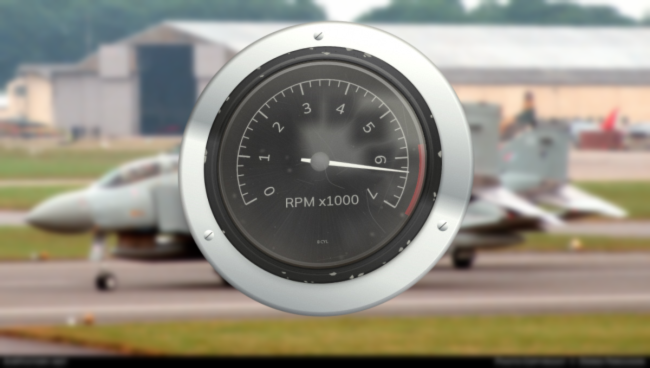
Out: **6300** rpm
